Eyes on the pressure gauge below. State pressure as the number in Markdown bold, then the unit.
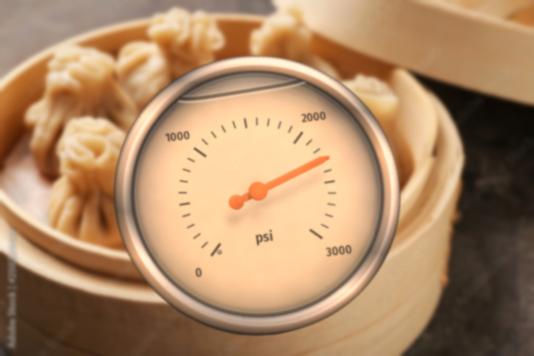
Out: **2300** psi
